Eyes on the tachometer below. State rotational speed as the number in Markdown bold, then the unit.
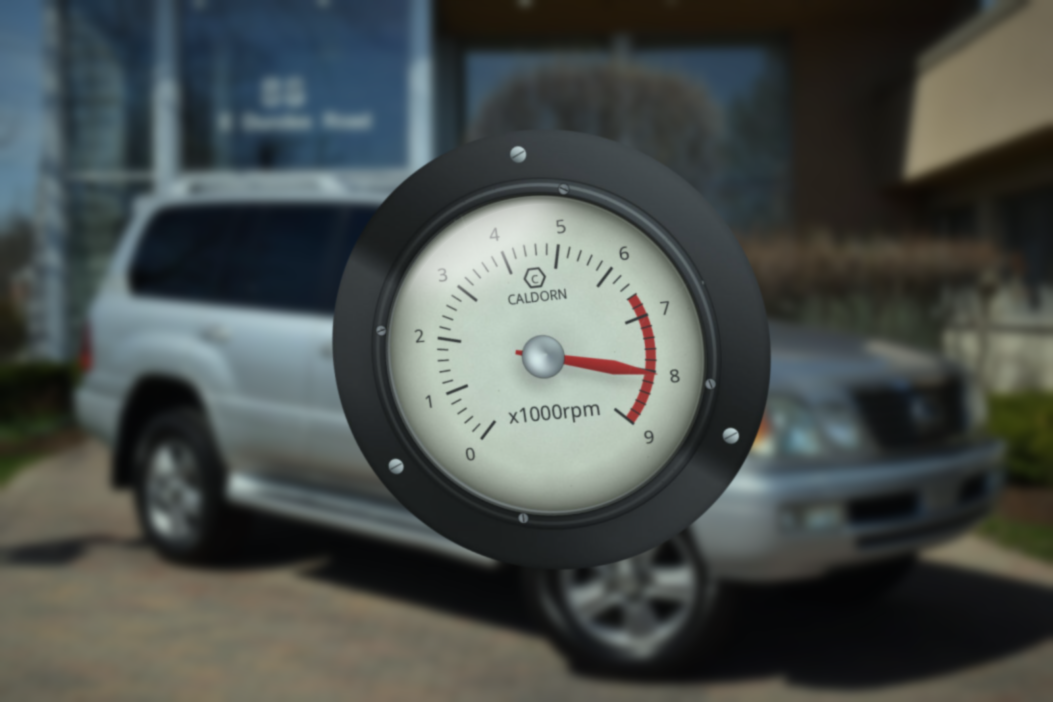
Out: **8000** rpm
